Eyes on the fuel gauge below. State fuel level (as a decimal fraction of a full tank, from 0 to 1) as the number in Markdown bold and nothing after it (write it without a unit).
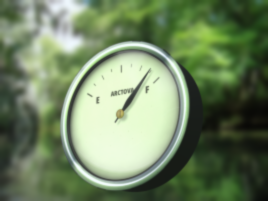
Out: **0.875**
